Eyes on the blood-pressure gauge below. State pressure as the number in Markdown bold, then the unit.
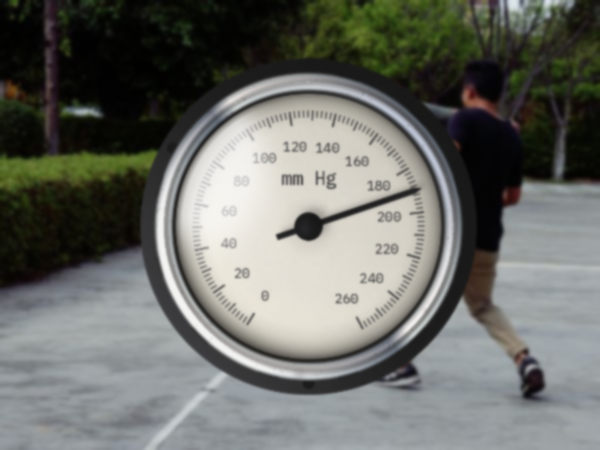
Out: **190** mmHg
